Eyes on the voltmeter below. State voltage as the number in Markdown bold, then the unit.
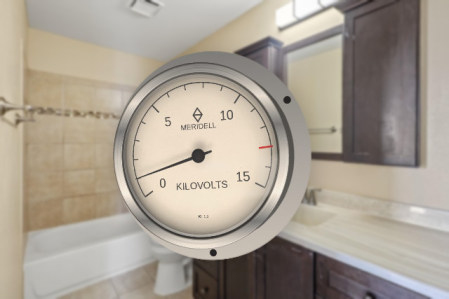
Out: **1** kV
